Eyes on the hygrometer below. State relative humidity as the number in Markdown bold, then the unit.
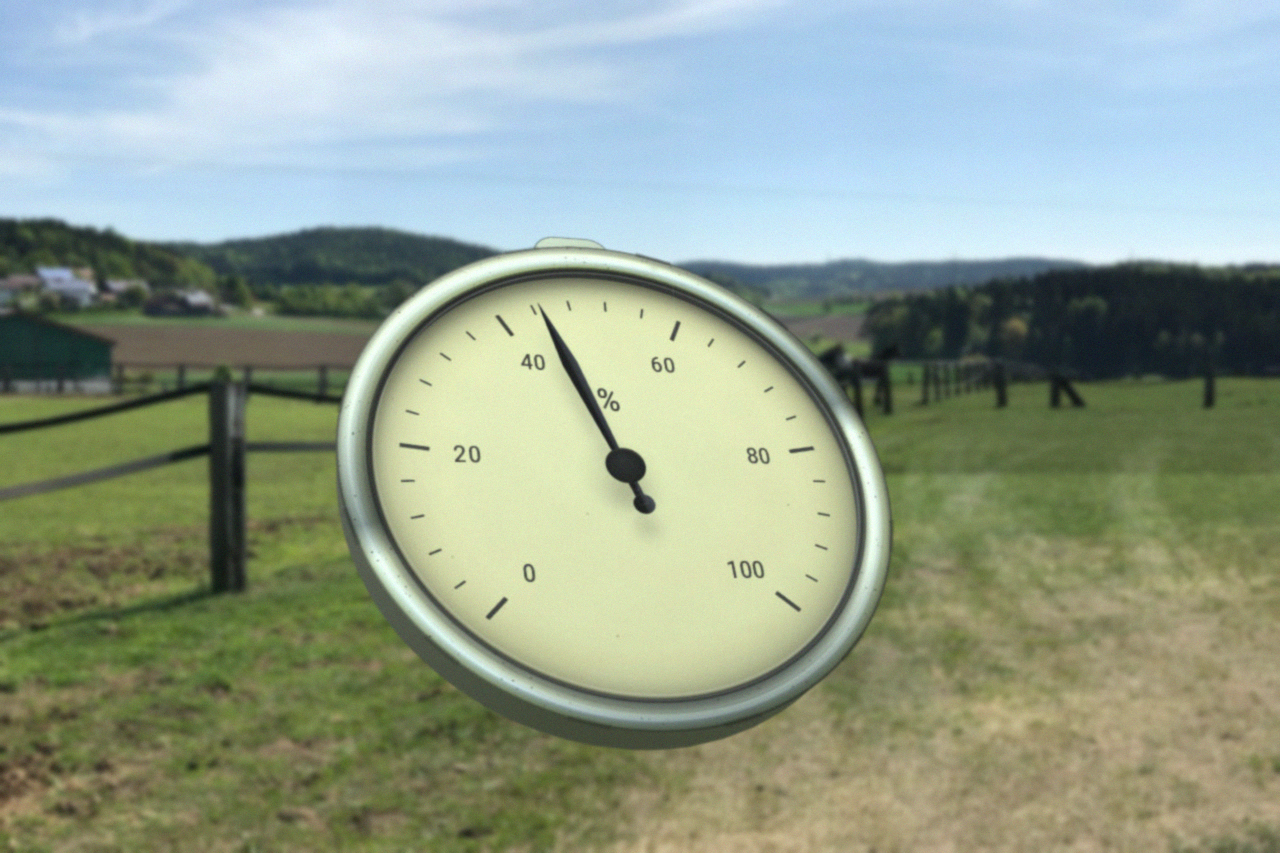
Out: **44** %
